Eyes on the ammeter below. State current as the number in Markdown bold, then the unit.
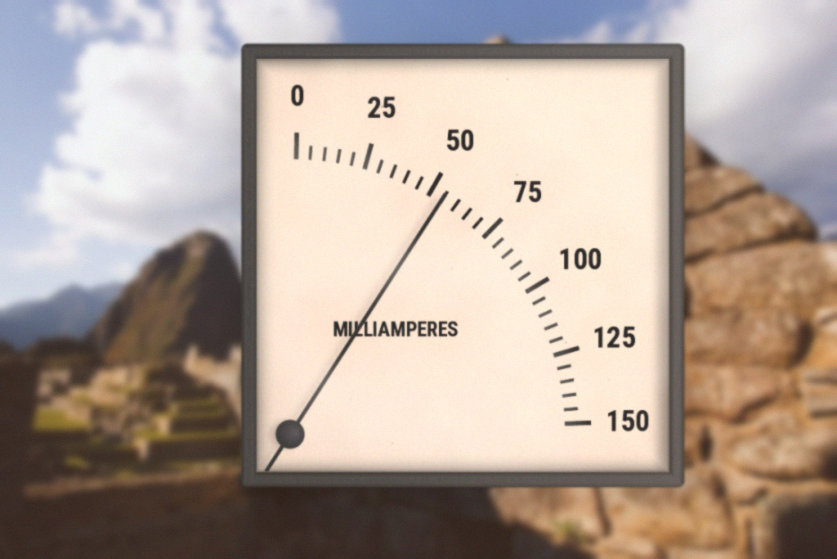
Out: **55** mA
